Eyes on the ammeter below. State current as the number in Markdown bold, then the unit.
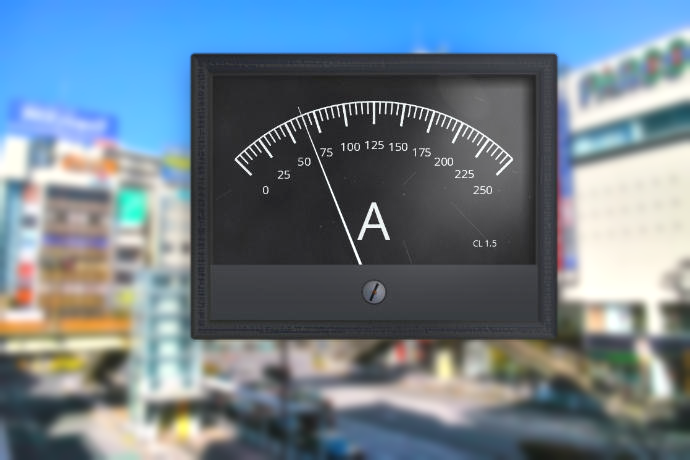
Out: **65** A
